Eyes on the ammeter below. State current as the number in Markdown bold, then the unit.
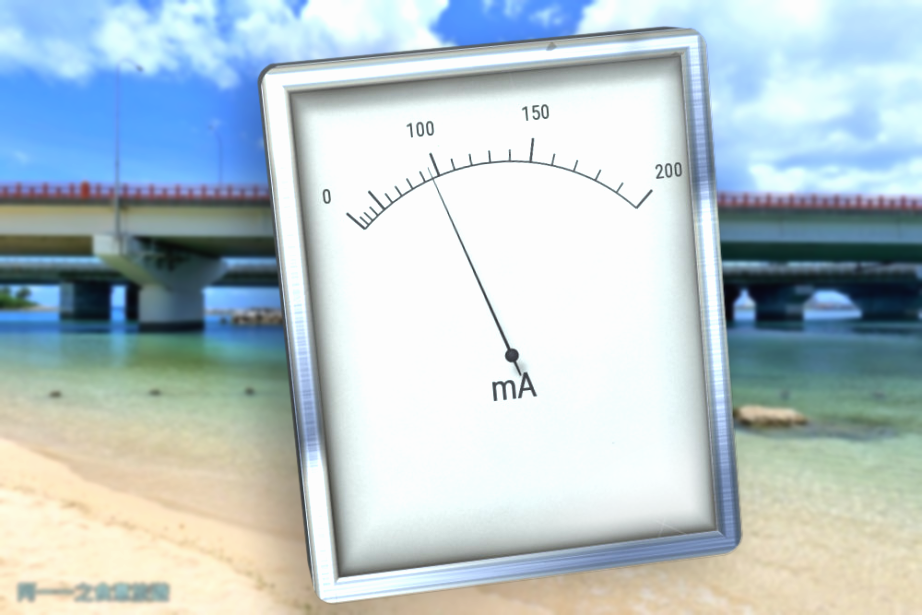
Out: **95** mA
